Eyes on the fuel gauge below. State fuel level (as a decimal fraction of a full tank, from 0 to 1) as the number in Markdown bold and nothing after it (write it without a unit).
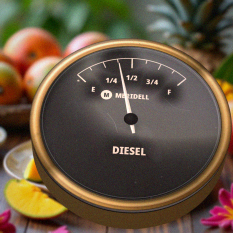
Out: **0.375**
